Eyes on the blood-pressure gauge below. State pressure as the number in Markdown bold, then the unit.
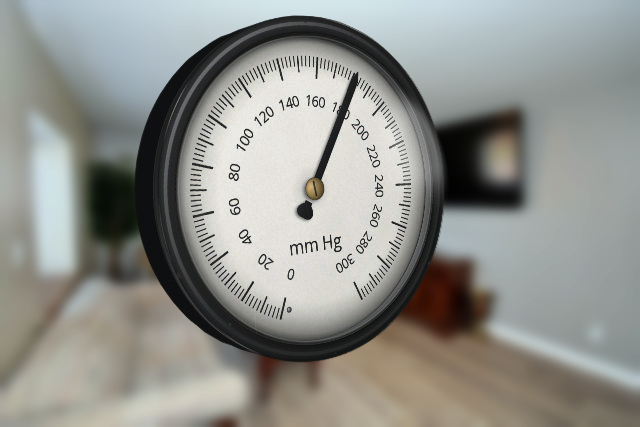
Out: **180** mmHg
